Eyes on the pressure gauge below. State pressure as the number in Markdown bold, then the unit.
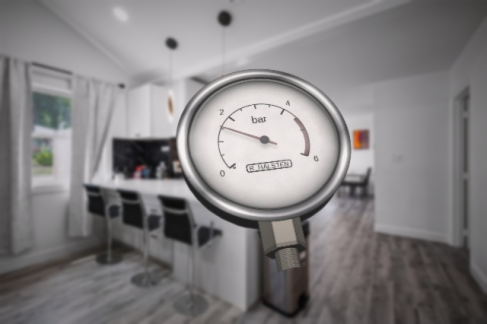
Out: **1.5** bar
